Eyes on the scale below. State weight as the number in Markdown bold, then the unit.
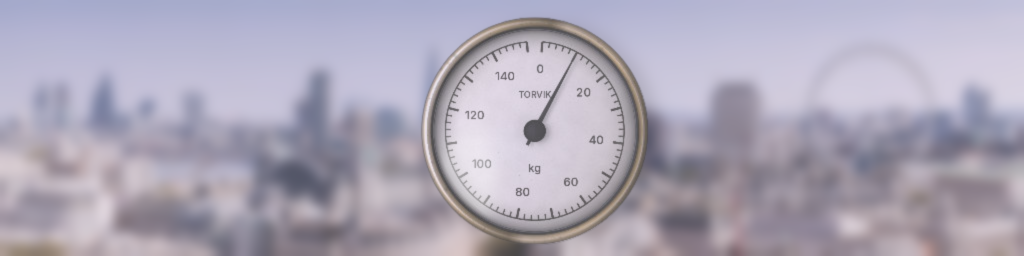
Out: **10** kg
